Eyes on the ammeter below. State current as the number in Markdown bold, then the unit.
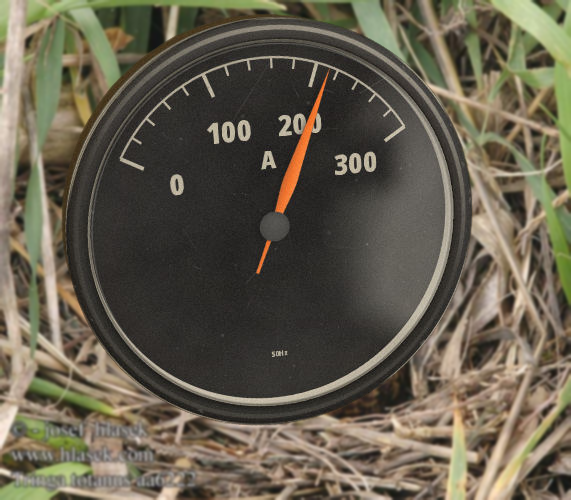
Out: **210** A
